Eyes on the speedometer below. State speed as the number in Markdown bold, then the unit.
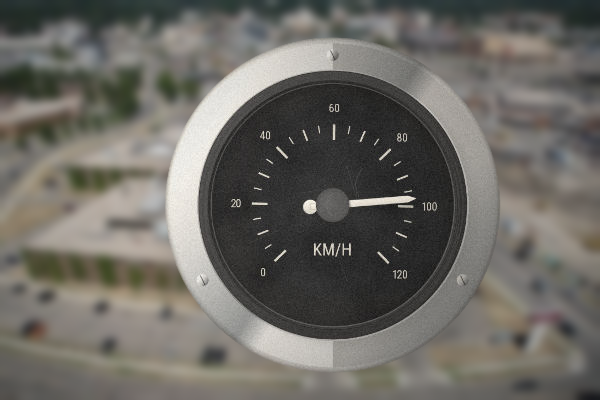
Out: **97.5** km/h
